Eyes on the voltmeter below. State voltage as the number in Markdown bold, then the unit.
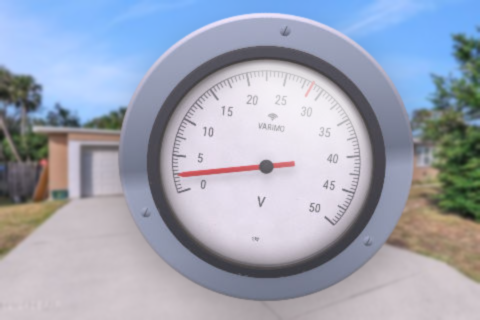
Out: **2.5** V
